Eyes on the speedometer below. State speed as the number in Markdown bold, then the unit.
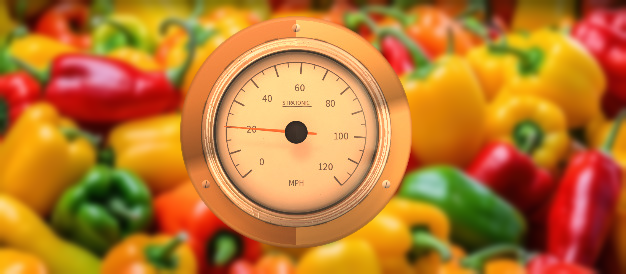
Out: **20** mph
